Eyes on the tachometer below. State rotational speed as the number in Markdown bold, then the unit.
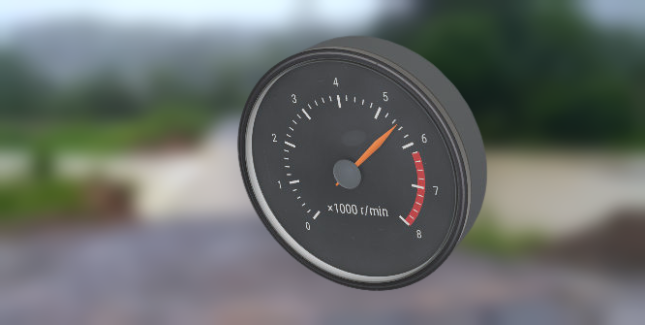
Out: **5500** rpm
